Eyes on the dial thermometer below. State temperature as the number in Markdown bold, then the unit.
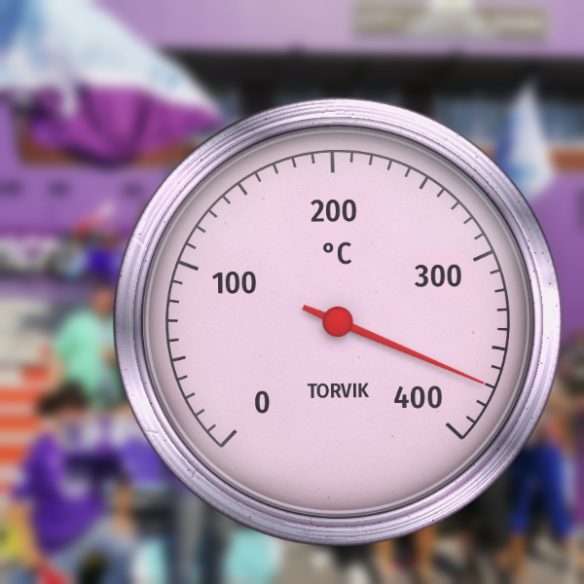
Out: **370** °C
